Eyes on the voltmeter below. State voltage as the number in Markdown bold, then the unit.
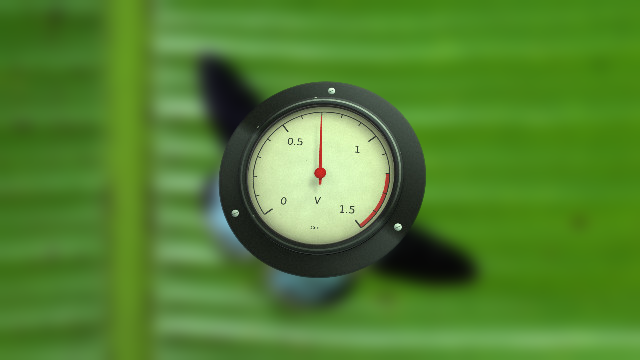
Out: **0.7** V
